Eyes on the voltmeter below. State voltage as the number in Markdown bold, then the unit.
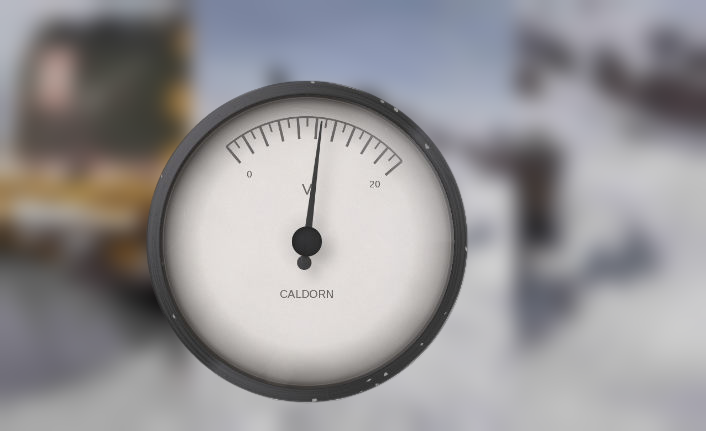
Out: **10.5** V
